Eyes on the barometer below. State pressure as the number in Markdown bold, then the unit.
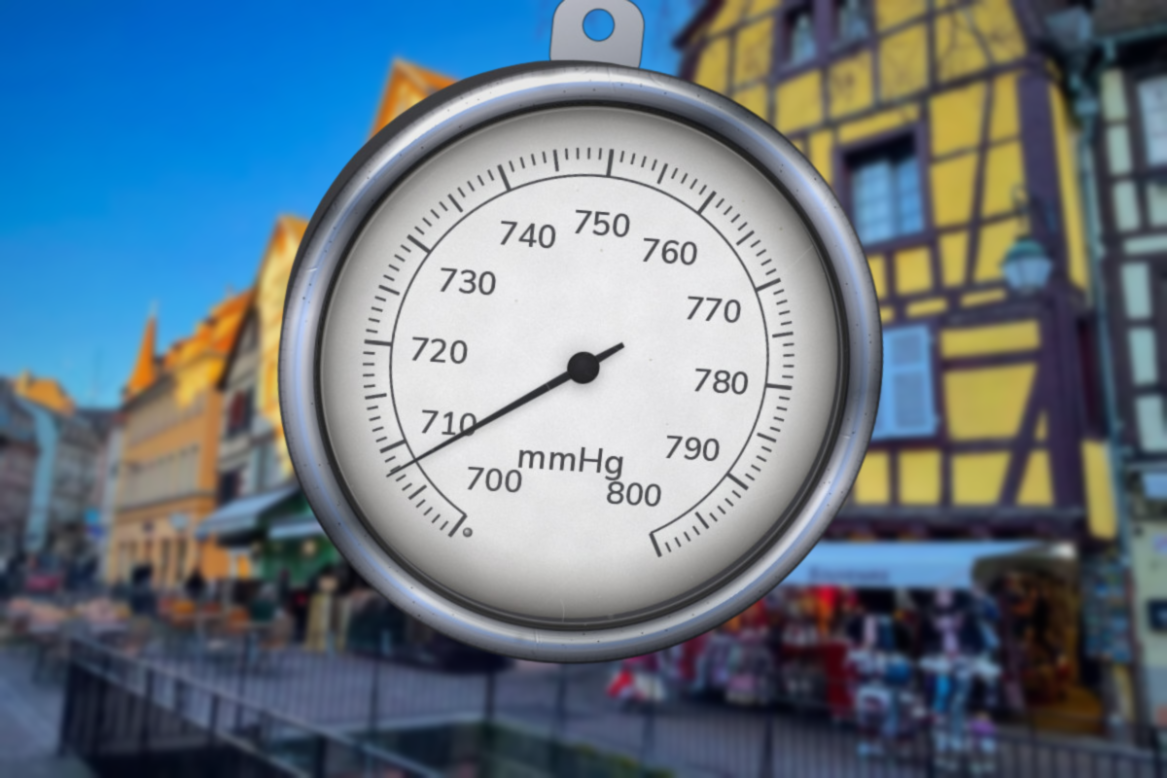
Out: **708** mmHg
